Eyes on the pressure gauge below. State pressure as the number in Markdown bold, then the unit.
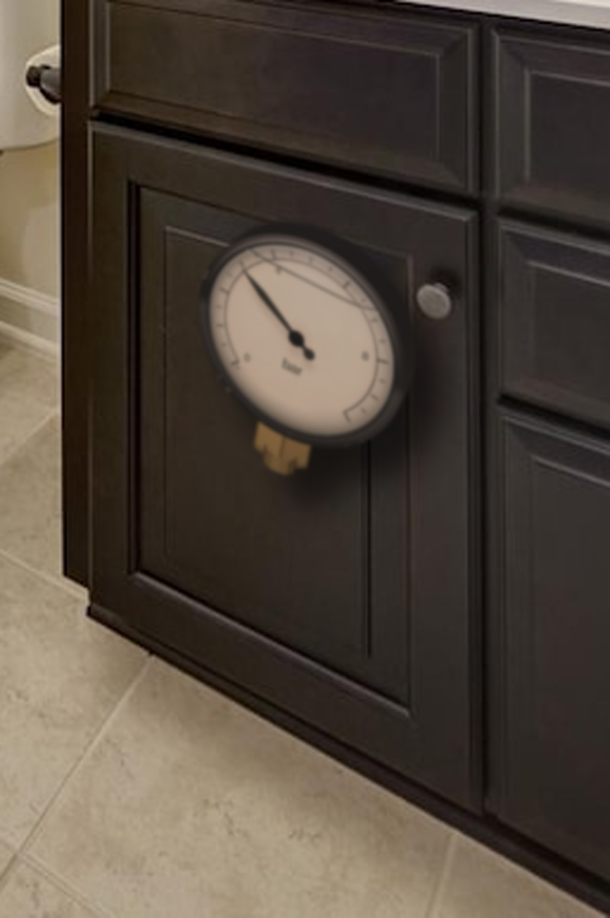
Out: **3** bar
